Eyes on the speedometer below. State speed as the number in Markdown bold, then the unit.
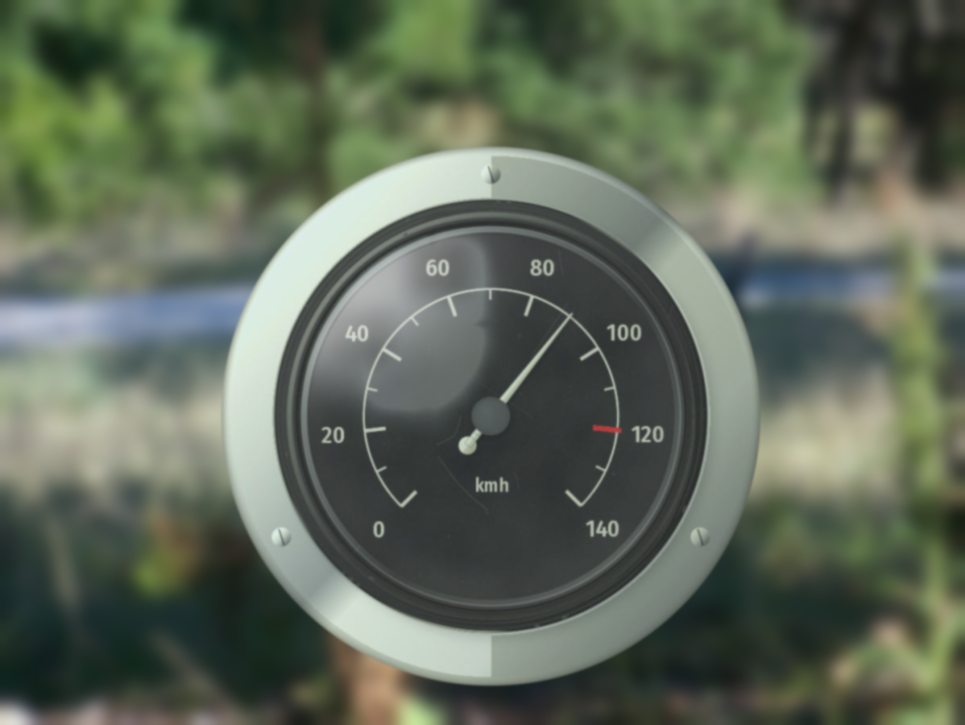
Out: **90** km/h
